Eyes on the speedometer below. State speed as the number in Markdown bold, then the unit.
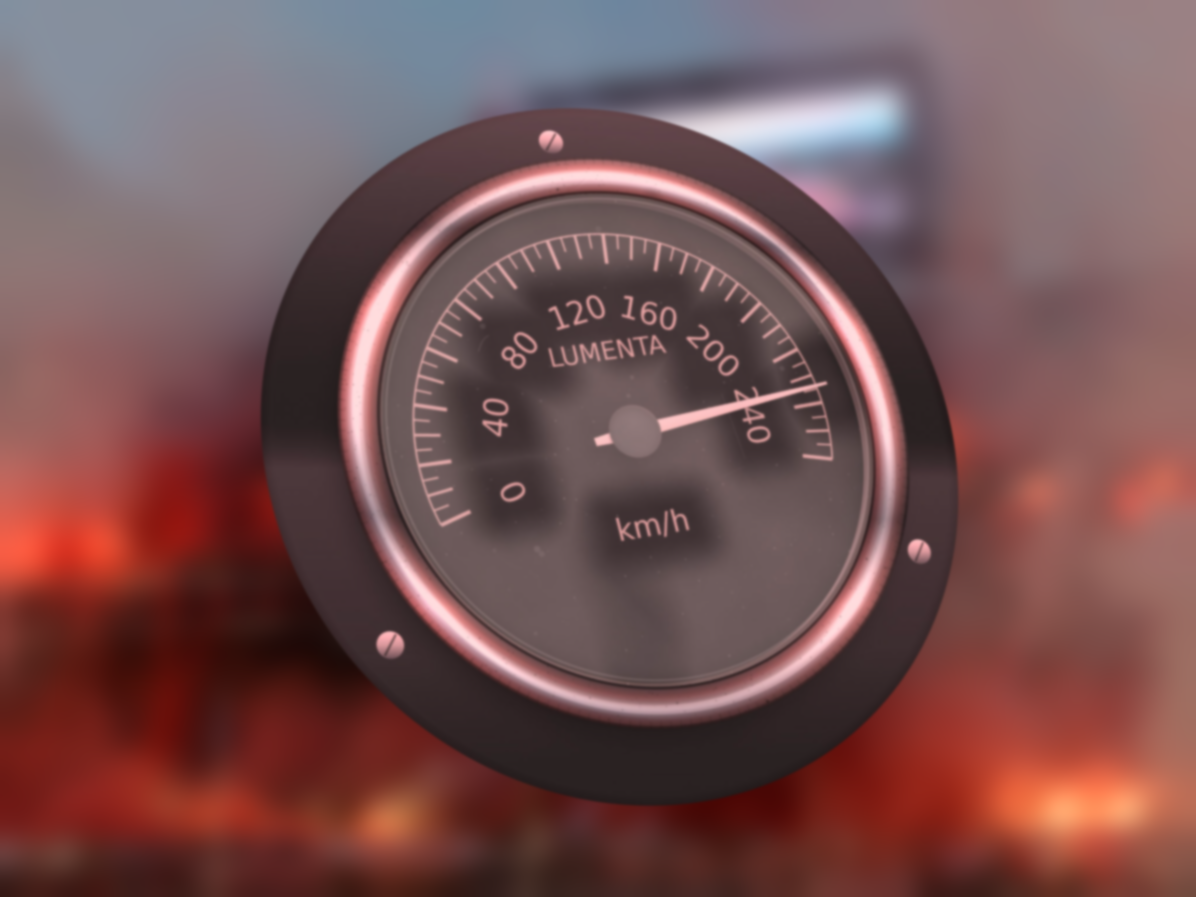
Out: **235** km/h
